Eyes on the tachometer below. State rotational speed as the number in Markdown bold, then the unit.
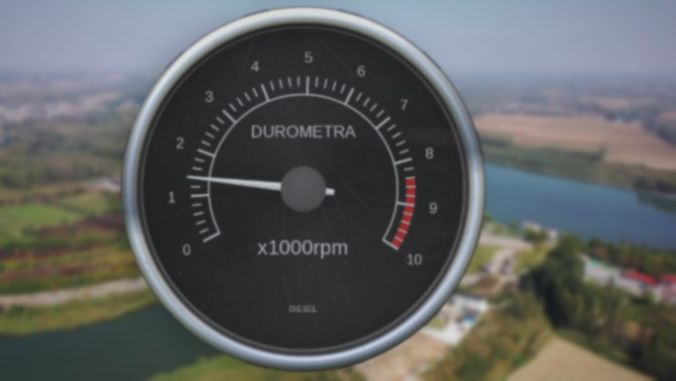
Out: **1400** rpm
